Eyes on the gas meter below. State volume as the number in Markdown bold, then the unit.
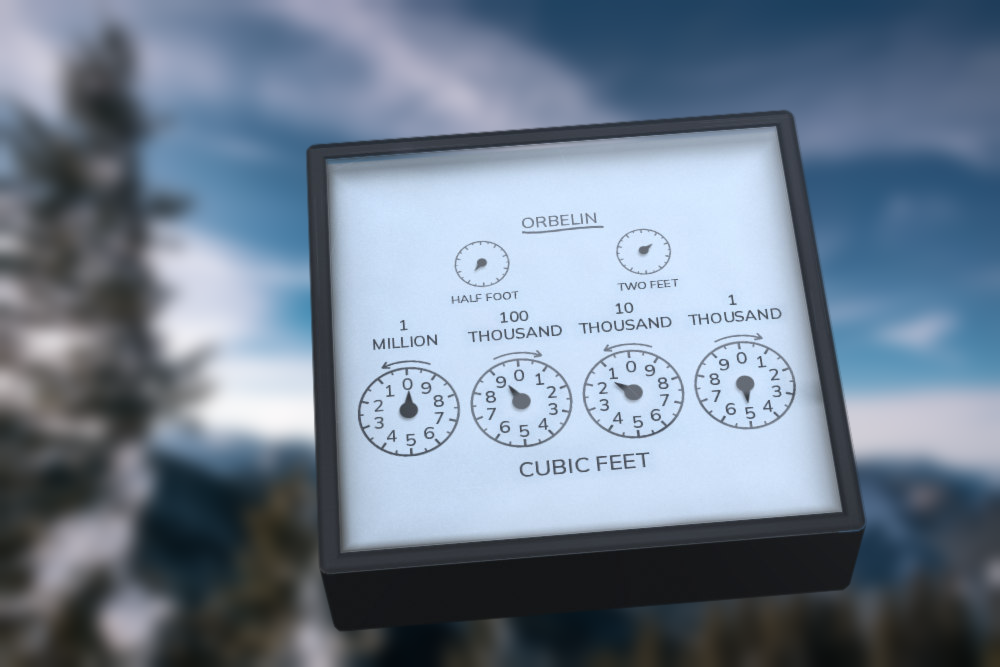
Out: **991500** ft³
